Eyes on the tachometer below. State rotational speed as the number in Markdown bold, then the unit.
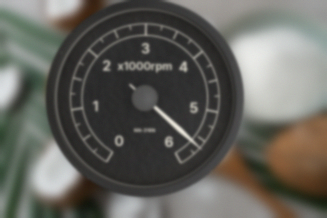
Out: **5625** rpm
